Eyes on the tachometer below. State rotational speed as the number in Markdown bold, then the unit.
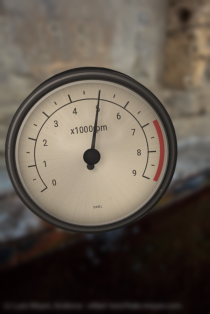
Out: **5000** rpm
